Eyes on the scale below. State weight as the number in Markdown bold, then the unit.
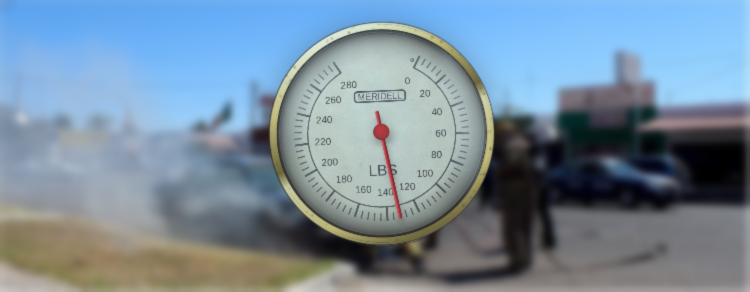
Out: **132** lb
